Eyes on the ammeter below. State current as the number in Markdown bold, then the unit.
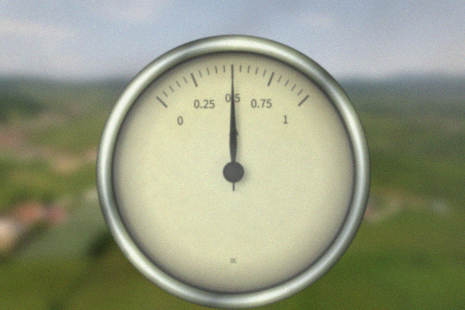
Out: **0.5** A
